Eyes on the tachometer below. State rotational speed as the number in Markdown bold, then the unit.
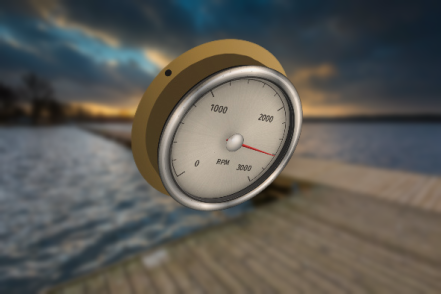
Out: **2600** rpm
